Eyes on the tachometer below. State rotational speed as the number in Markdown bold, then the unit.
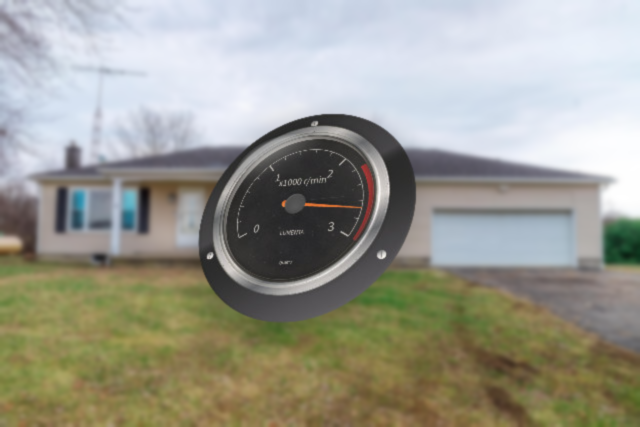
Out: **2700** rpm
